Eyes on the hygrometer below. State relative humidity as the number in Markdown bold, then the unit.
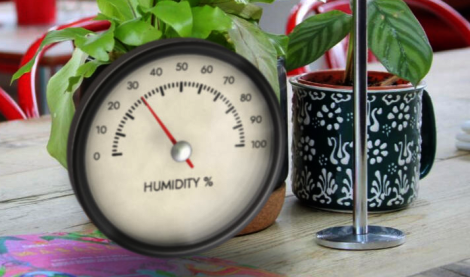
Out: **30** %
